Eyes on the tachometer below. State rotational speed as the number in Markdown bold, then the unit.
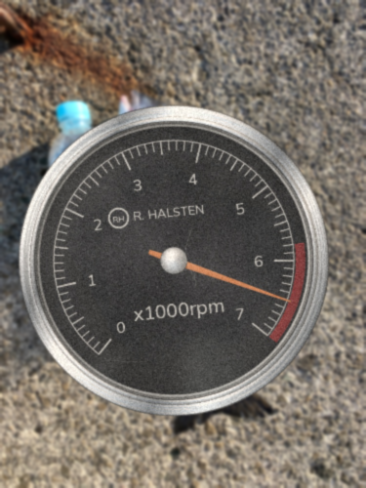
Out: **6500** rpm
